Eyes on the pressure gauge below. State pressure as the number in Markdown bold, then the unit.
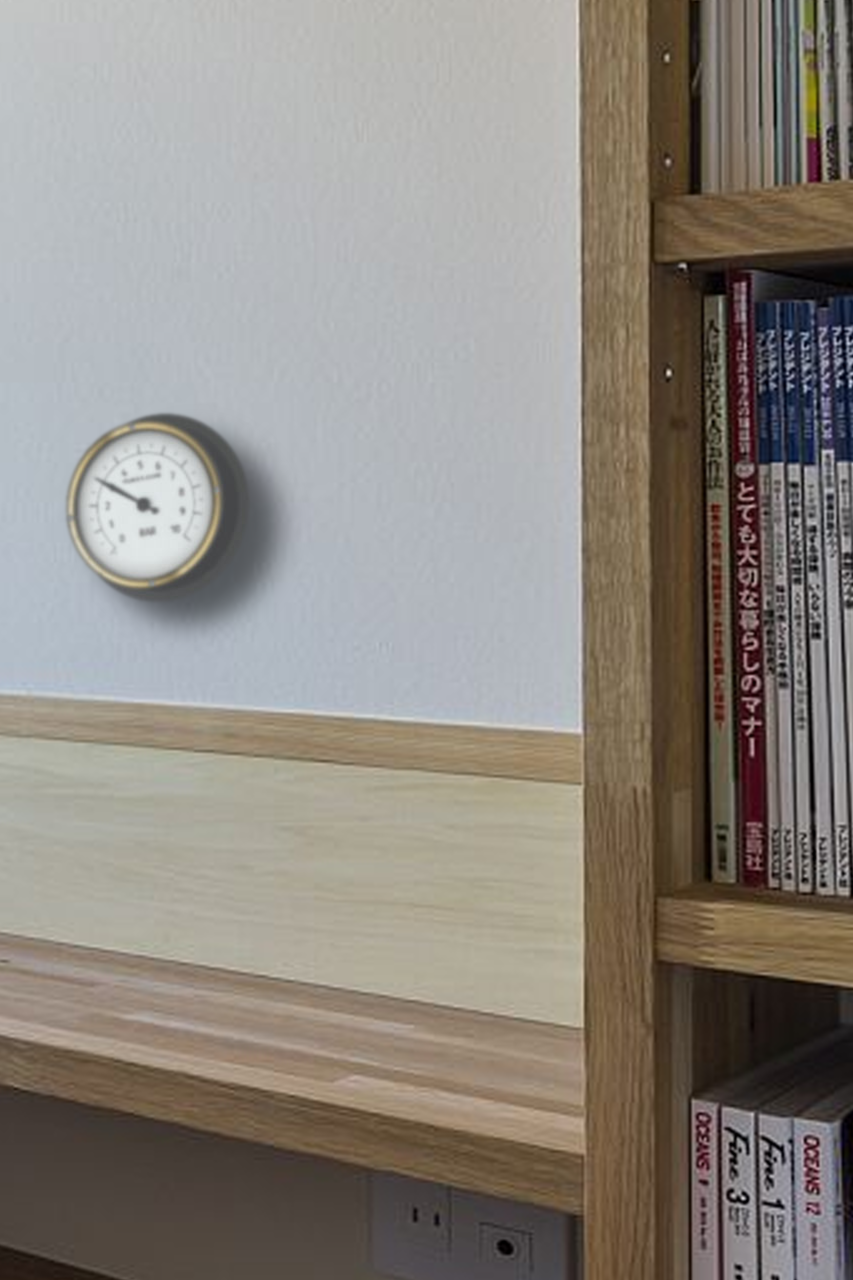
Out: **3** bar
